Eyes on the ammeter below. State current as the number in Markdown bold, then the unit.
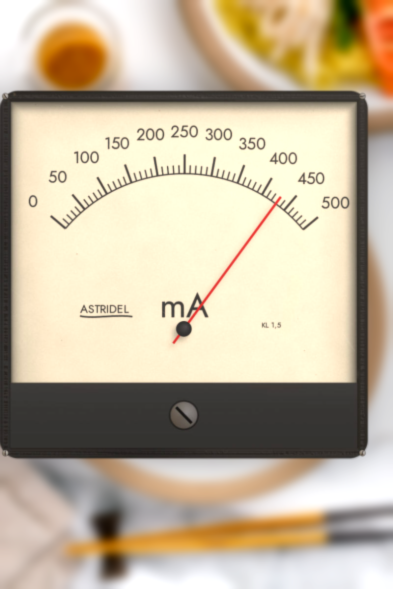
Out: **430** mA
